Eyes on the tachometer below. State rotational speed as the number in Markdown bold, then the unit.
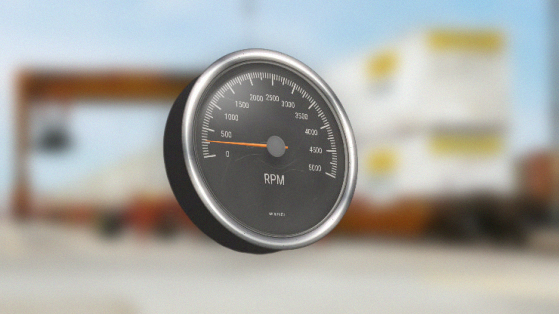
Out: **250** rpm
